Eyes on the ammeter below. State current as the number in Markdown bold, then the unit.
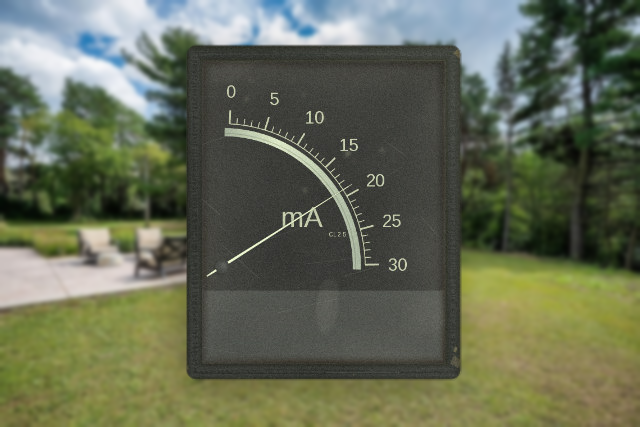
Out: **19** mA
